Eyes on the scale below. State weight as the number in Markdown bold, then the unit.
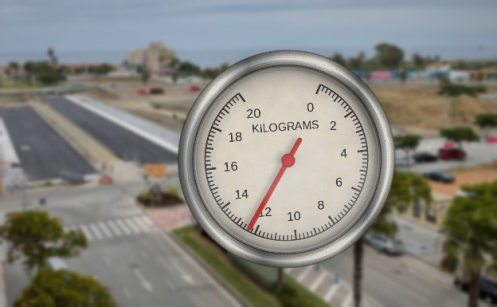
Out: **12.4** kg
